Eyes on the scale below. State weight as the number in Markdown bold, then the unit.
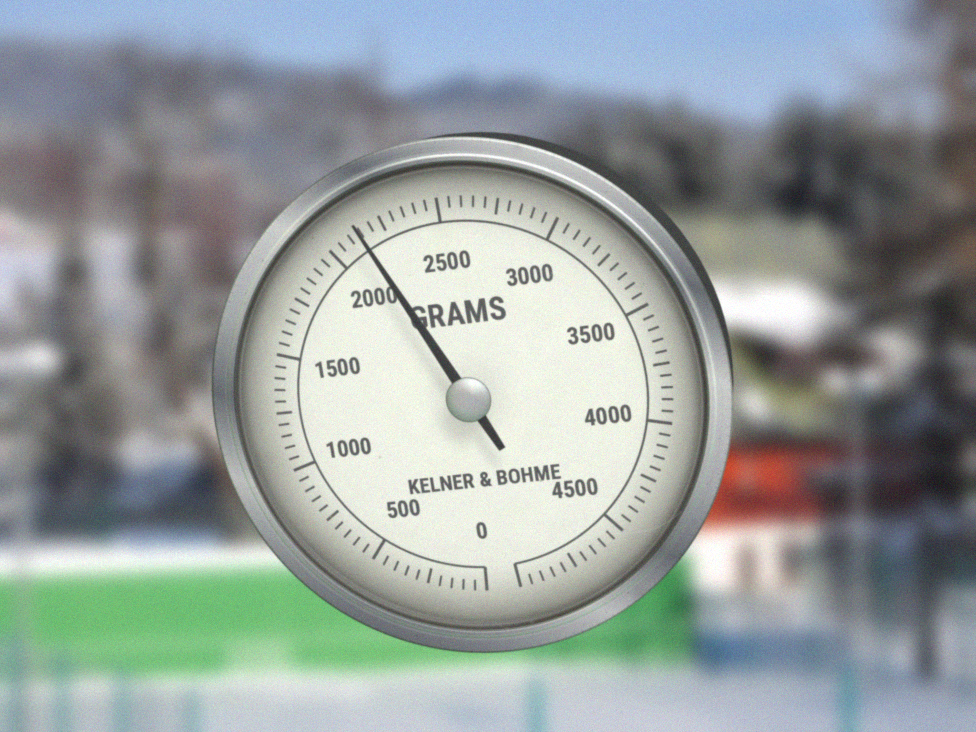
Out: **2150** g
